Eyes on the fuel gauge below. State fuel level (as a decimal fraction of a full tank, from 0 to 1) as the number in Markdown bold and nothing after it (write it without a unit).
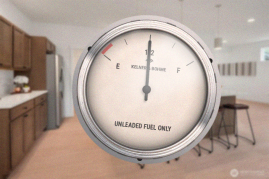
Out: **0.5**
